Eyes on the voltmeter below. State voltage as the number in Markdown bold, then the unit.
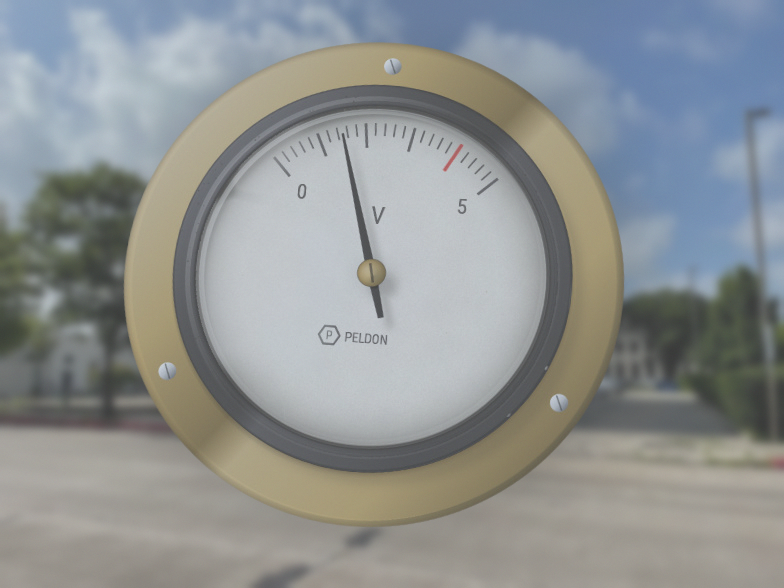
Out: **1.5** V
